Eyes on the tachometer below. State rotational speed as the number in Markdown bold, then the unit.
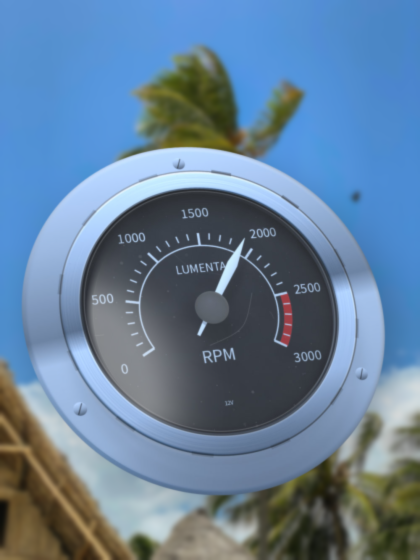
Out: **1900** rpm
